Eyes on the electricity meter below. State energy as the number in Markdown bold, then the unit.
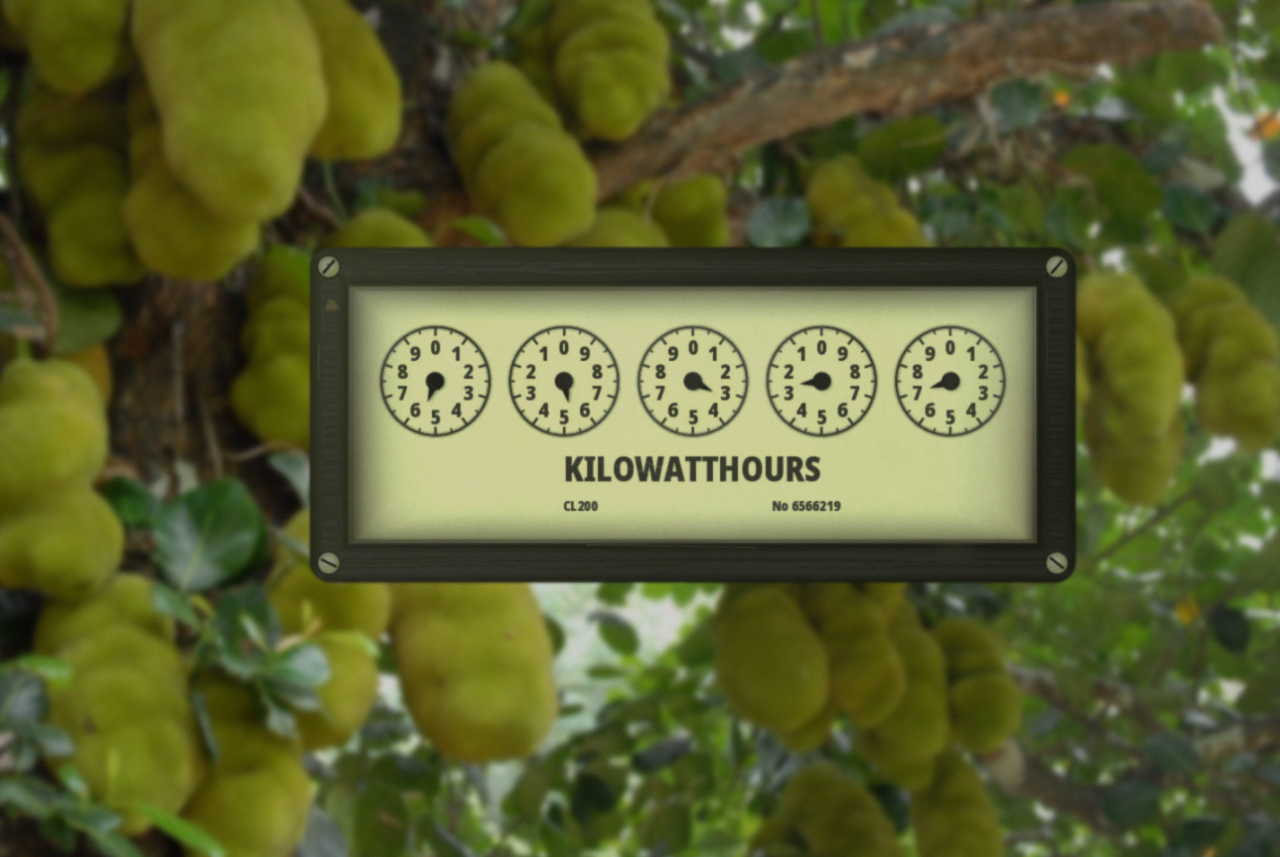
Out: **55327** kWh
